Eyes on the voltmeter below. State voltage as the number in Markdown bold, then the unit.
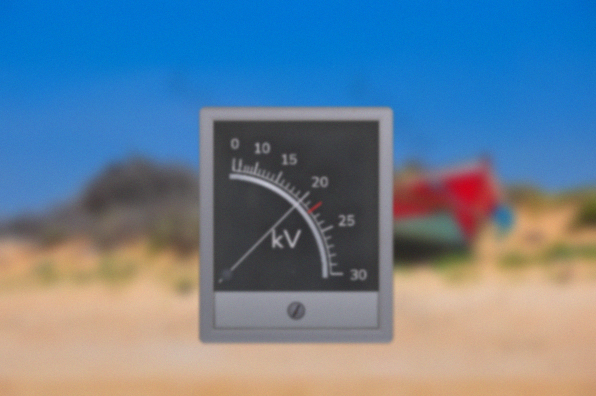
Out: **20** kV
